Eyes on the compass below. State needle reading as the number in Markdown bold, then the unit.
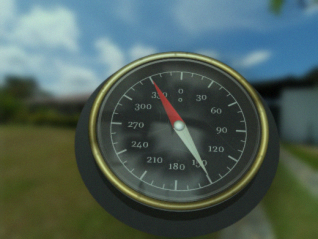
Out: **330** °
